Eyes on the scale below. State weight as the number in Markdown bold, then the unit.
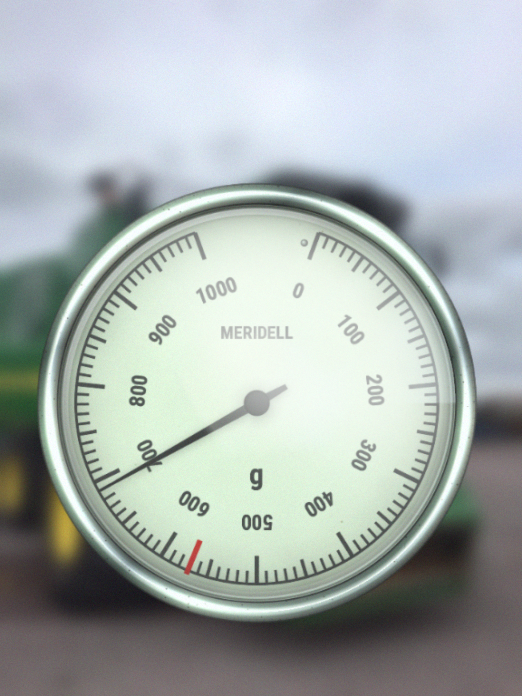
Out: **690** g
